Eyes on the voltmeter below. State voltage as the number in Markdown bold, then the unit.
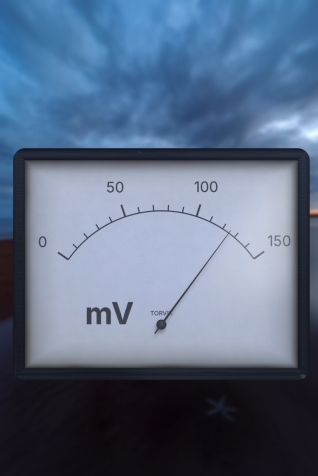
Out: **125** mV
